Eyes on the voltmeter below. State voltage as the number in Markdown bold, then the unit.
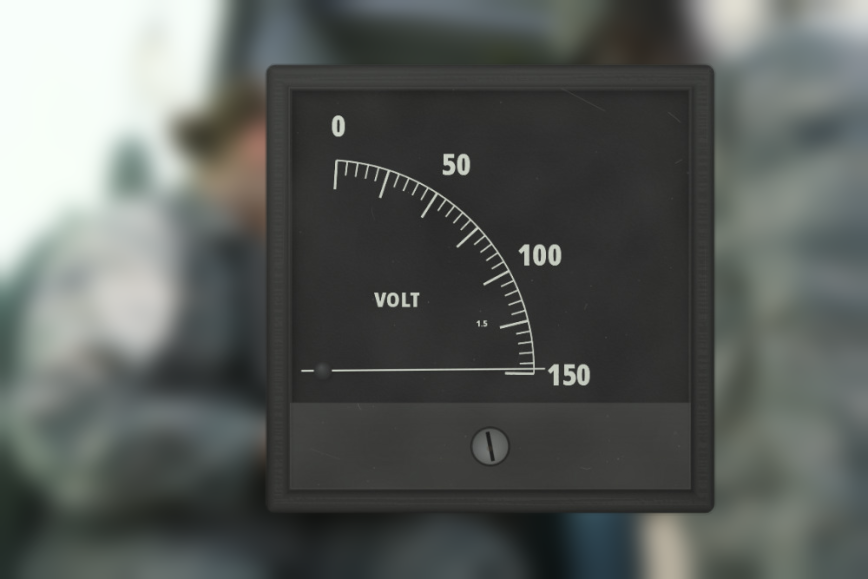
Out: **147.5** V
